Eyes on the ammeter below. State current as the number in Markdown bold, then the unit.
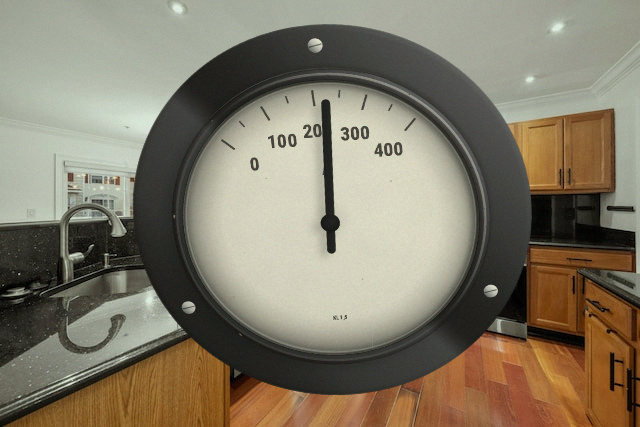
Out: **225** A
